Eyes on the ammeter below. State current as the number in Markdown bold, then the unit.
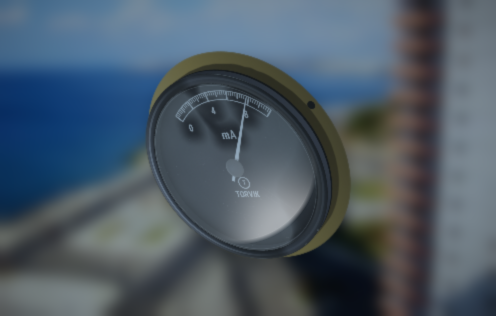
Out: **8** mA
